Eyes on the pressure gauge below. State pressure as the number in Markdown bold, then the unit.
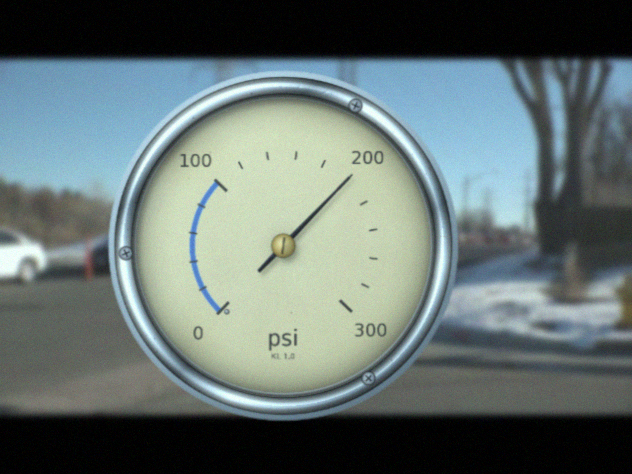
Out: **200** psi
